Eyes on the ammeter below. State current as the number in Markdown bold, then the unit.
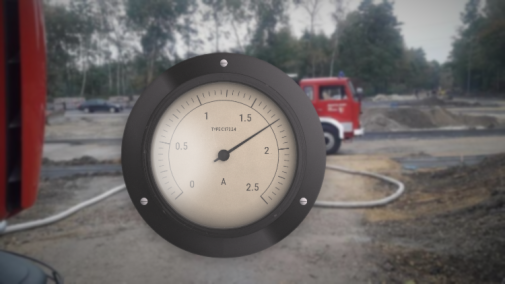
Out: **1.75** A
